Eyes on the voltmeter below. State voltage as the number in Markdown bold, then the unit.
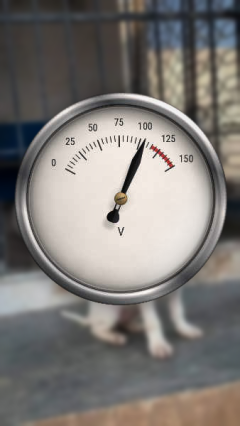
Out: **105** V
